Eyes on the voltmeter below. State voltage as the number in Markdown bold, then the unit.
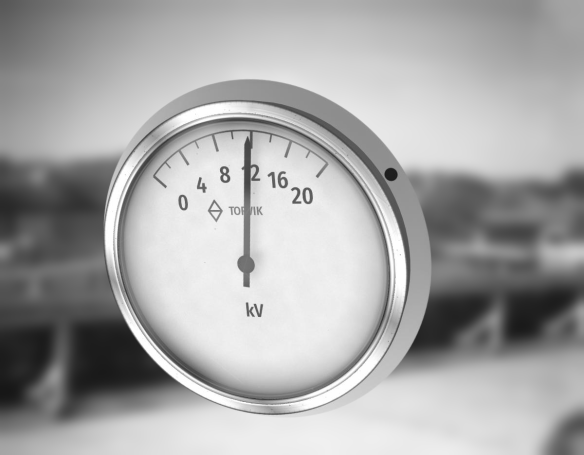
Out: **12** kV
